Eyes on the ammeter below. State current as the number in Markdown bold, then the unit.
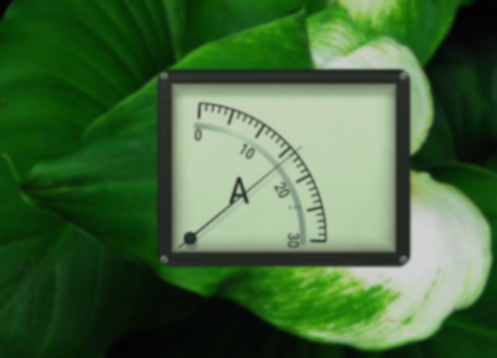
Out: **16** A
